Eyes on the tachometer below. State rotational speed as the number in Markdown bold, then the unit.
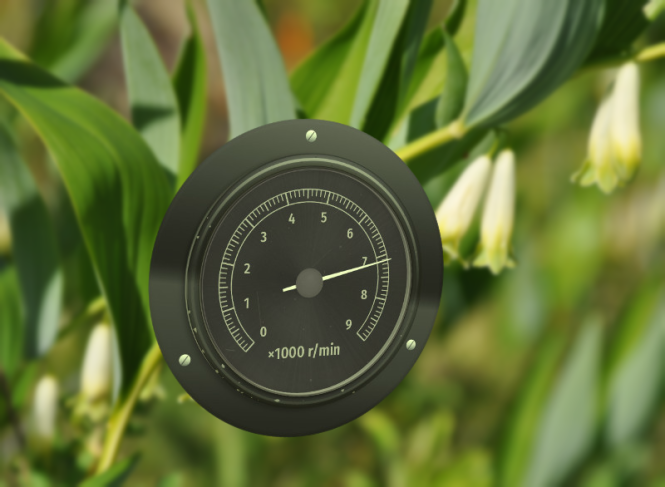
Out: **7100** rpm
